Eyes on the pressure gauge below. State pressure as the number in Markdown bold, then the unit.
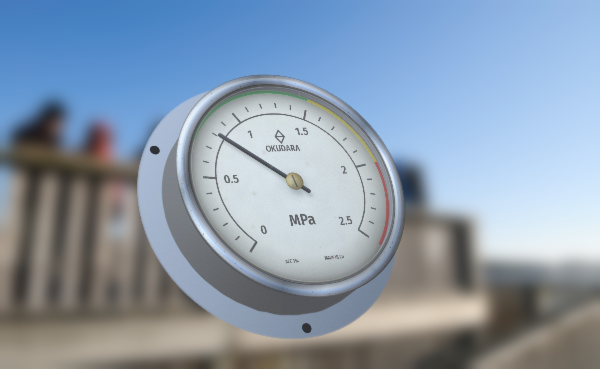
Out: **0.8** MPa
